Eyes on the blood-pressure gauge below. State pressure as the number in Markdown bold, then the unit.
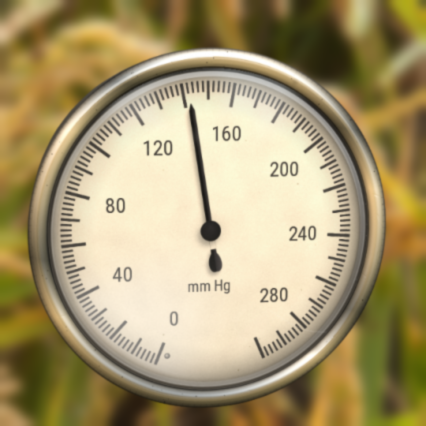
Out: **142** mmHg
